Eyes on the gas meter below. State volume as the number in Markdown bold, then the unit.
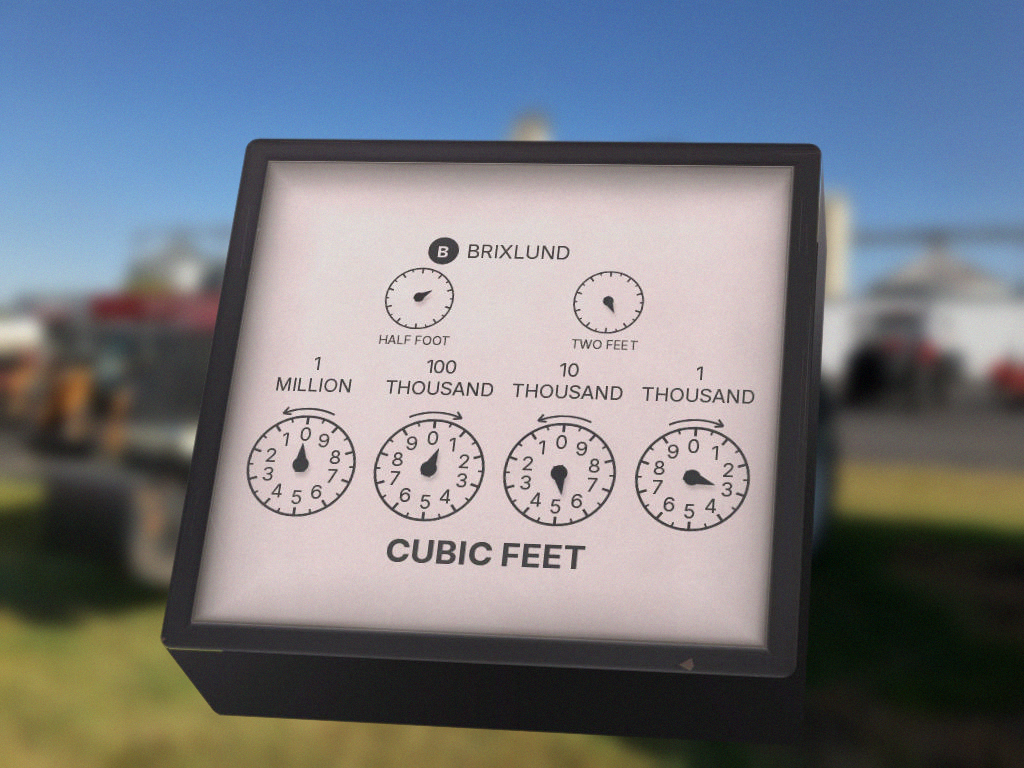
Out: **5300** ft³
